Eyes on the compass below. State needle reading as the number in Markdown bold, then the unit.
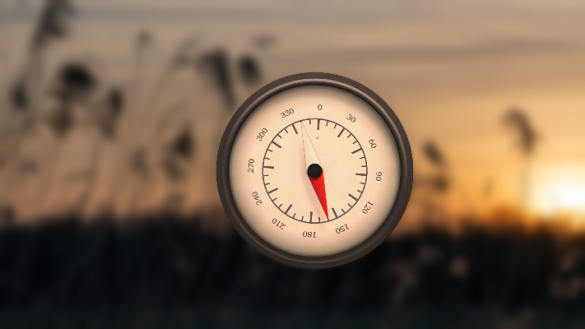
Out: **160** °
